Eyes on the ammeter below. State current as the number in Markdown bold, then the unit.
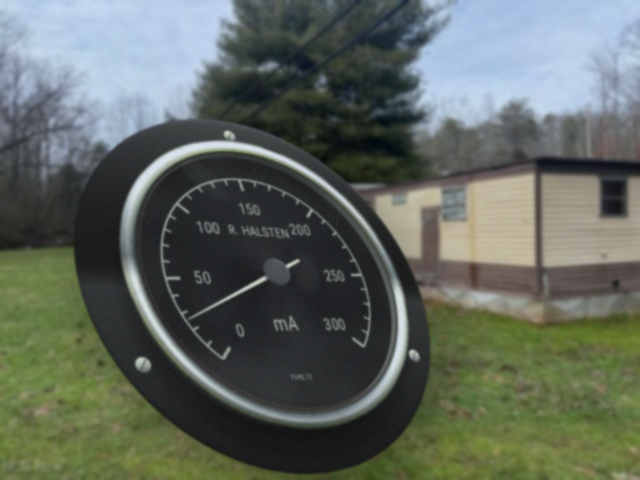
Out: **25** mA
